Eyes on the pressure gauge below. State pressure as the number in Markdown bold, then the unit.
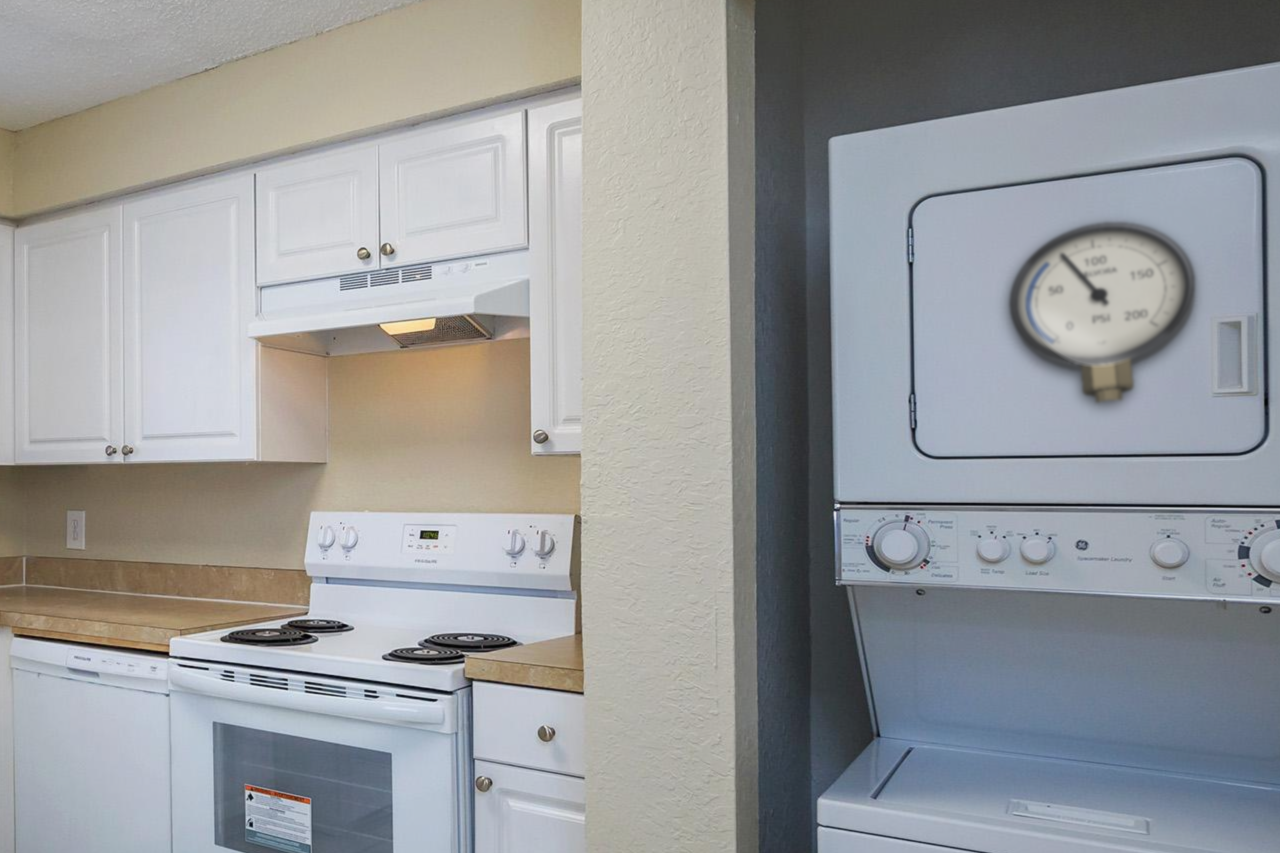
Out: **80** psi
